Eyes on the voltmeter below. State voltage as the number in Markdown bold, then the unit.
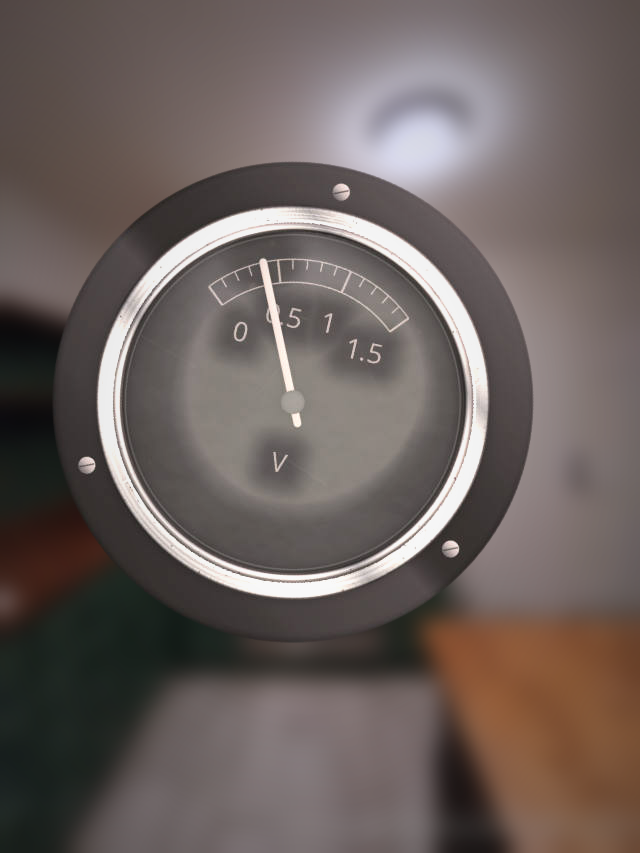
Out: **0.4** V
